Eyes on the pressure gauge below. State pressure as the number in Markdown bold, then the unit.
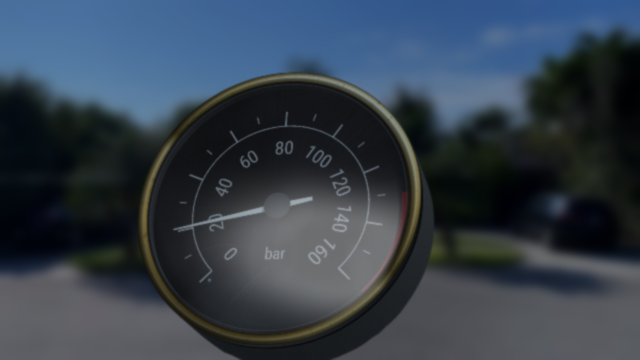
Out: **20** bar
